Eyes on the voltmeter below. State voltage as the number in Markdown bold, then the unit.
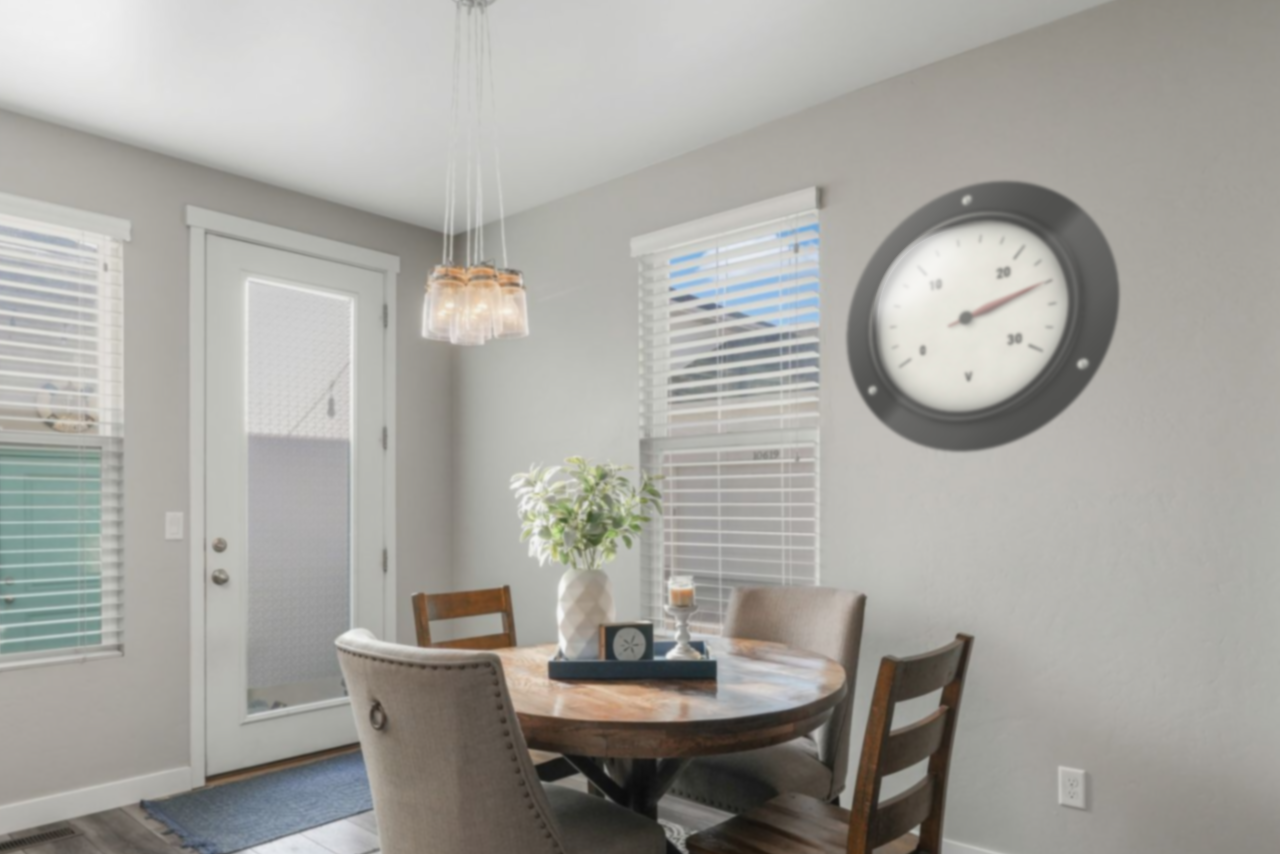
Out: **24** V
